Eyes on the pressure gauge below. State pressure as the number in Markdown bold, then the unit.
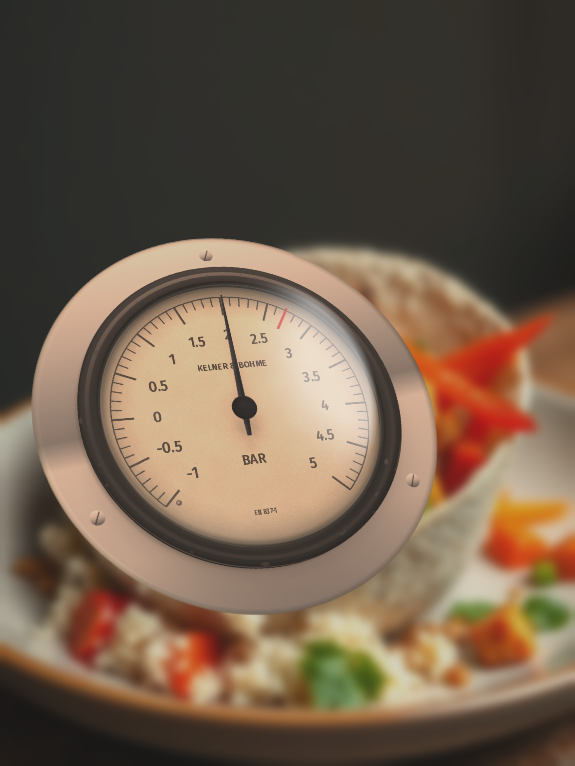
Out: **2** bar
